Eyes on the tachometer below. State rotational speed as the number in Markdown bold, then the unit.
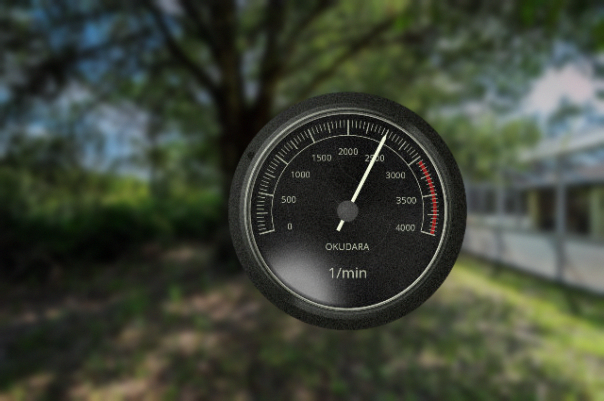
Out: **2500** rpm
